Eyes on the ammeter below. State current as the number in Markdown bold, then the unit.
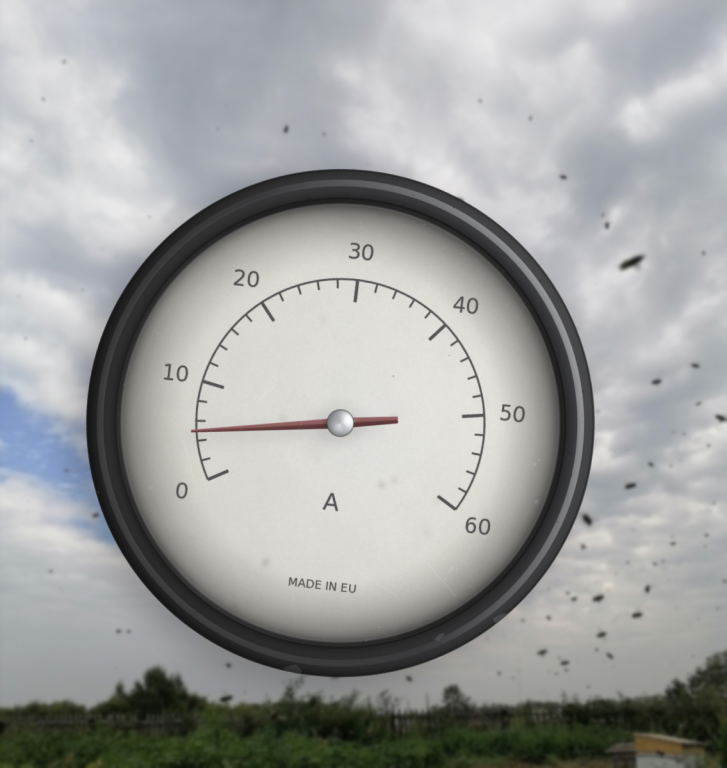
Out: **5** A
